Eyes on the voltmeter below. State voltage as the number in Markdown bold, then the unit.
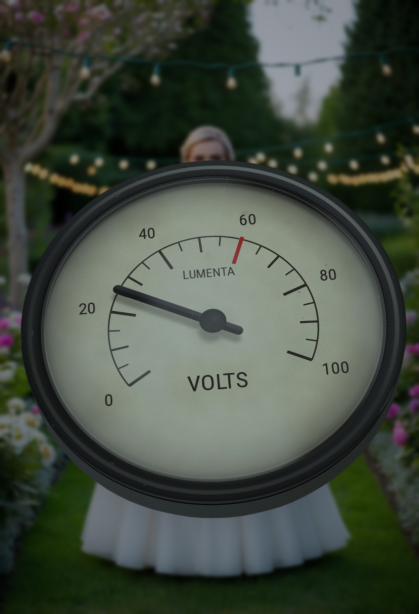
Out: **25** V
